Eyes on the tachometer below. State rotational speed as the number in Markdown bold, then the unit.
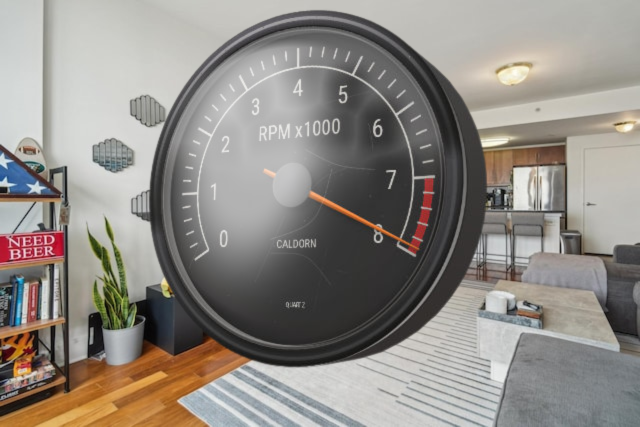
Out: **7900** rpm
